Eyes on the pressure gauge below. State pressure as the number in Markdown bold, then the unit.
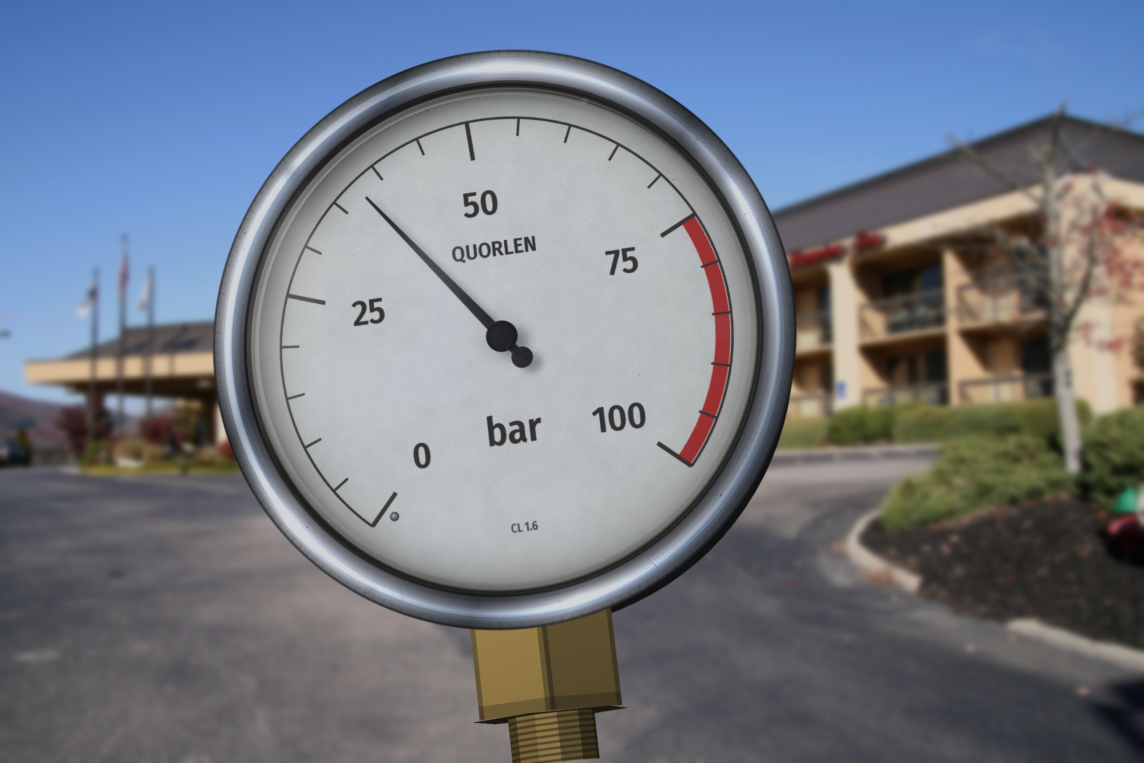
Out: **37.5** bar
